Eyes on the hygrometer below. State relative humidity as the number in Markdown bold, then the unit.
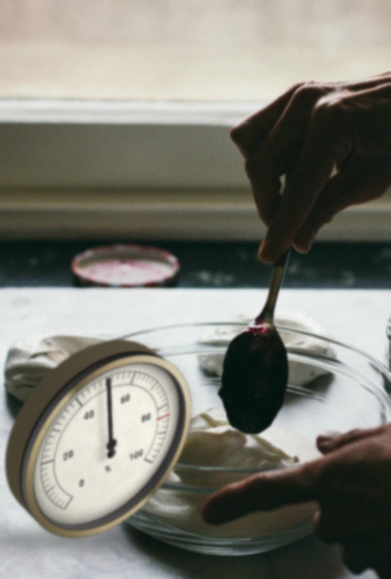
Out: **50** %
